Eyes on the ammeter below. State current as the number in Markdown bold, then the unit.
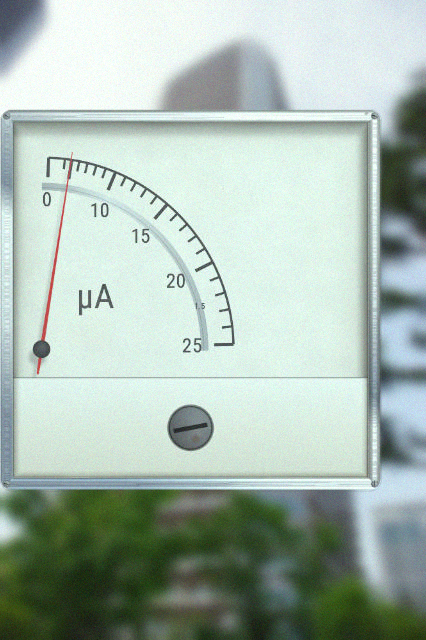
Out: **5** µA
